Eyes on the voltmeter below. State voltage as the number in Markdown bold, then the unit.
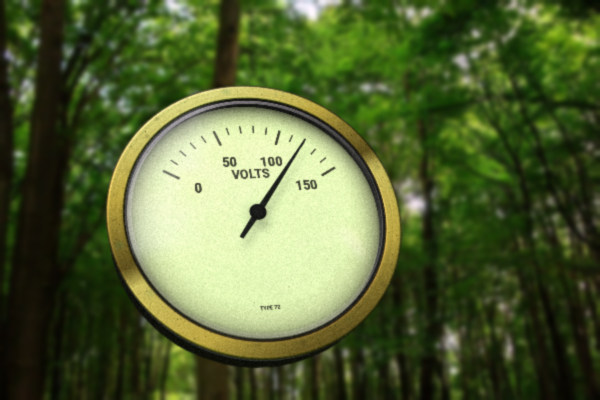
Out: **120** V
